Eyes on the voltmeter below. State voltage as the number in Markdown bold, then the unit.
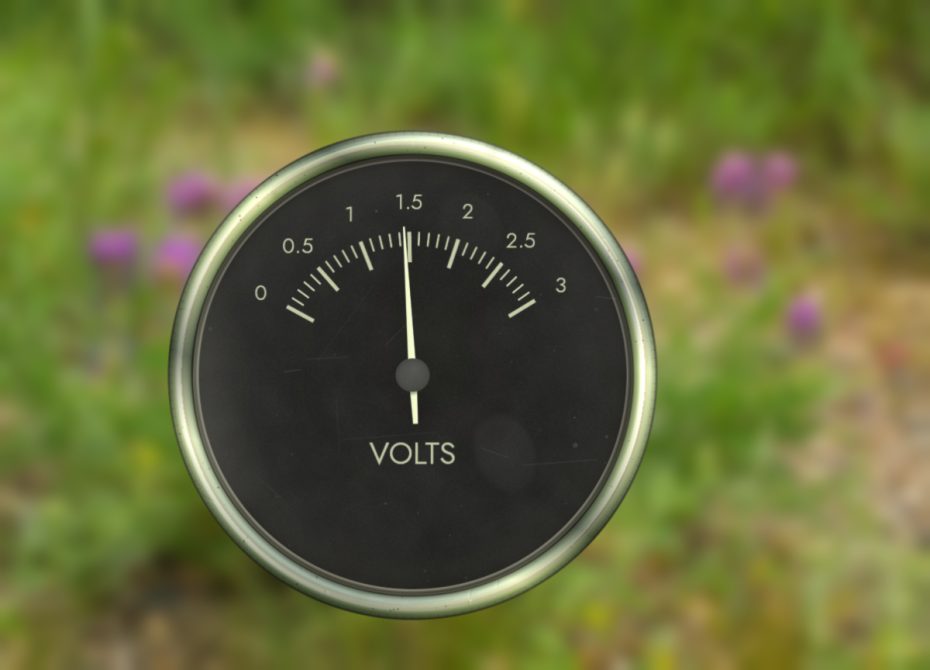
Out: **1.45** V
